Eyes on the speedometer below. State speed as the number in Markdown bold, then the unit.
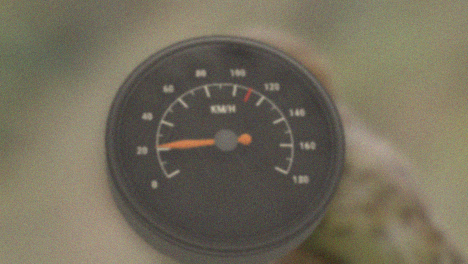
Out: **20** km/h
